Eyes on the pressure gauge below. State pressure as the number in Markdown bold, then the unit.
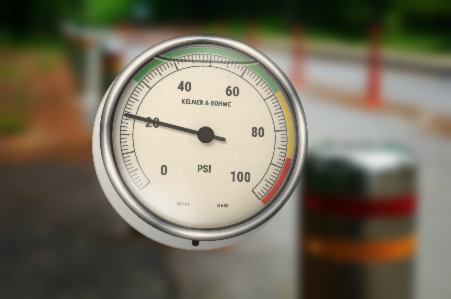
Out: **20** psi
